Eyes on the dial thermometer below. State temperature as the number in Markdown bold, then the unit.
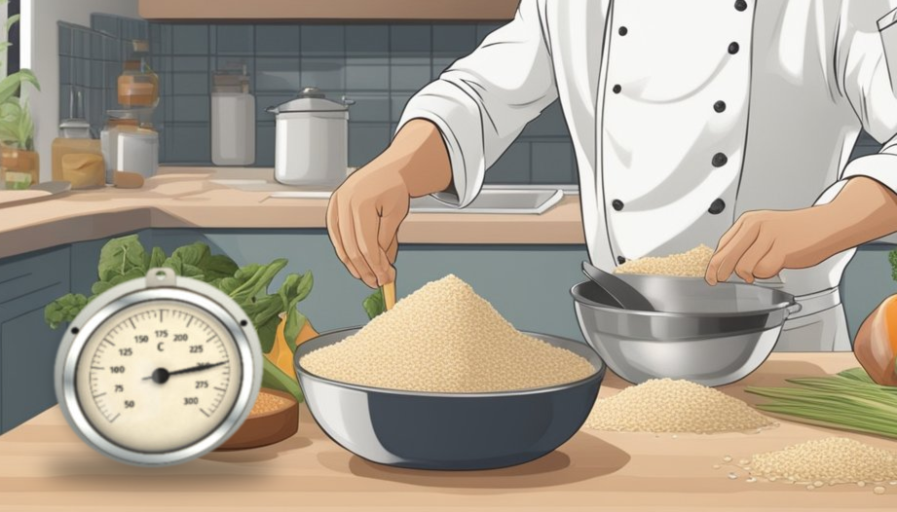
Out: **250** °C
